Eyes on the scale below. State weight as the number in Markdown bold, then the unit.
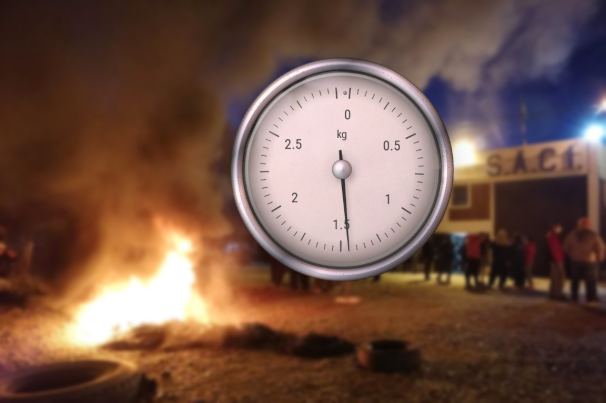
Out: **1.45** kg
